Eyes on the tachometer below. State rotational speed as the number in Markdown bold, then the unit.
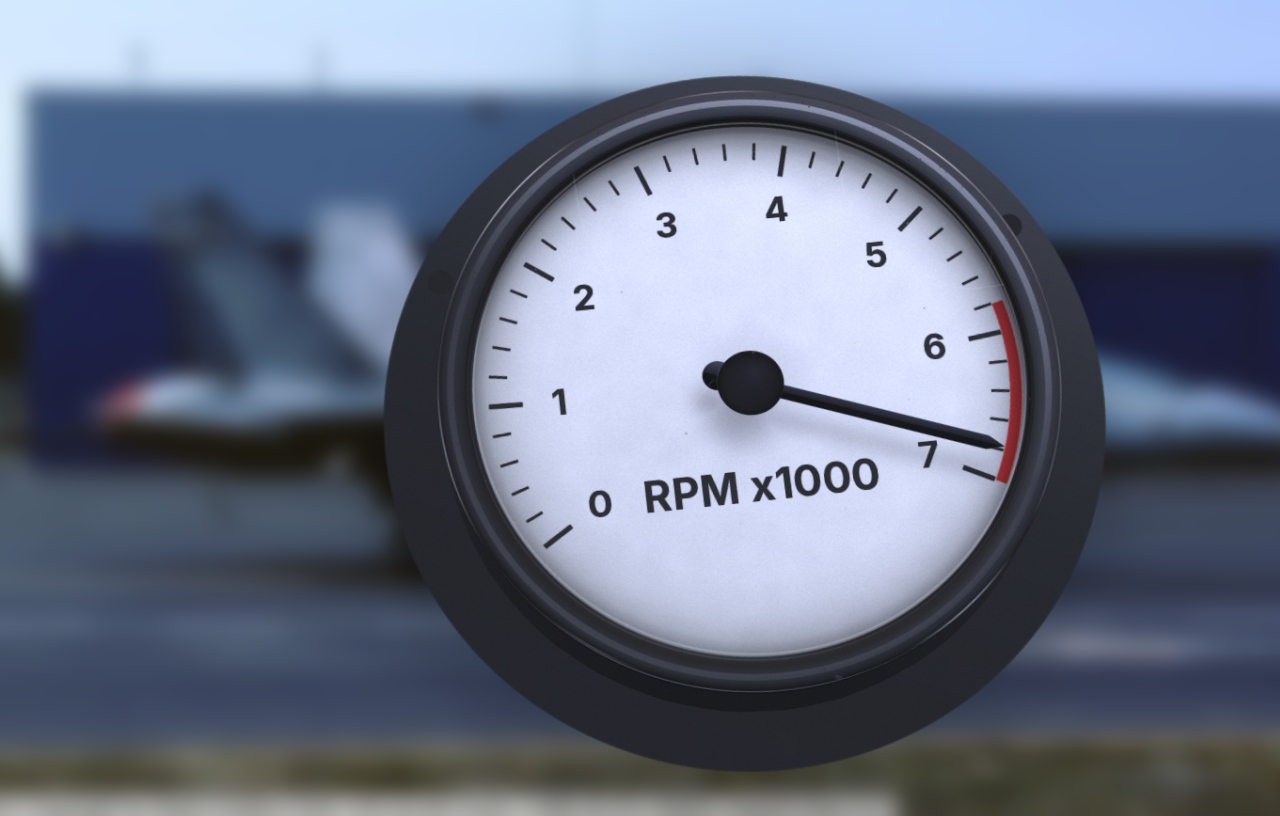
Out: **6800** rpm
